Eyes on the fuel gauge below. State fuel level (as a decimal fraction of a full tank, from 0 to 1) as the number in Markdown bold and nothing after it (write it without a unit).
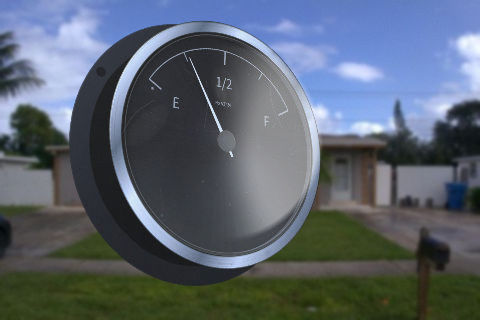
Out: **0.25**
